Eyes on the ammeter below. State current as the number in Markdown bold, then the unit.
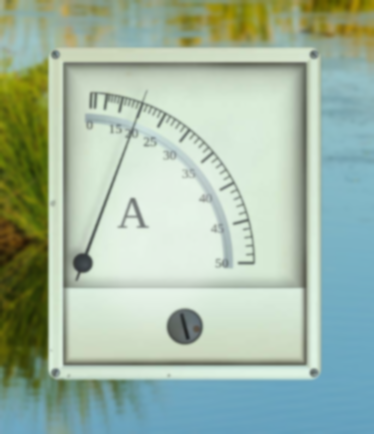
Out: **20** A
